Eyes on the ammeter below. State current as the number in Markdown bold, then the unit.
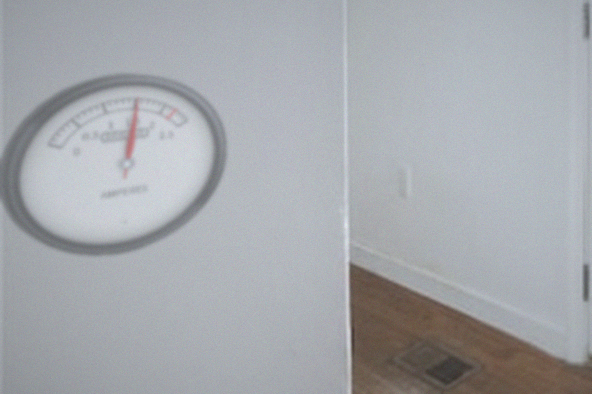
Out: **1.5** A
